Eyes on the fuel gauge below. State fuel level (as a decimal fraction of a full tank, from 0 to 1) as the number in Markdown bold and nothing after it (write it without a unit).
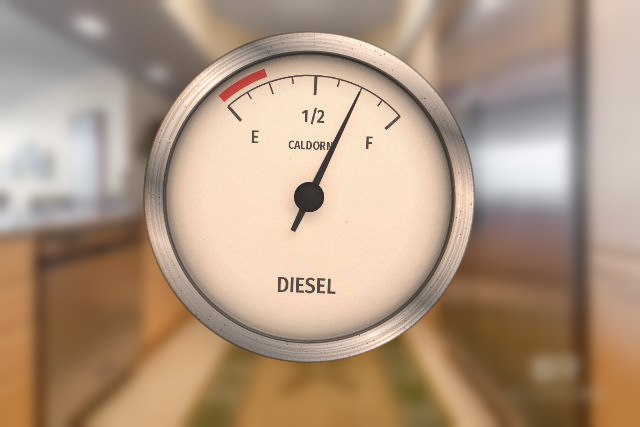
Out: **0.75**
